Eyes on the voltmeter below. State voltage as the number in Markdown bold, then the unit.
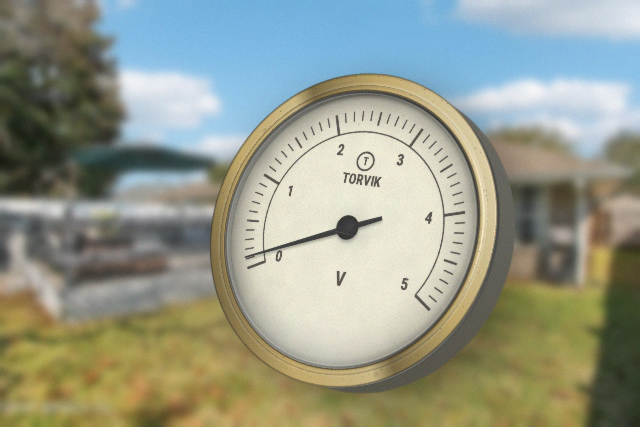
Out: **0.1** V
